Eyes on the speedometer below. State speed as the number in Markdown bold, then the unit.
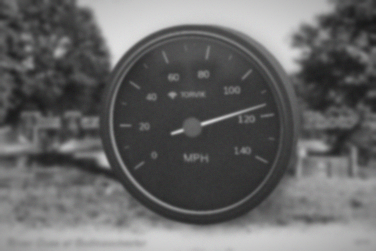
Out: **115** mph
